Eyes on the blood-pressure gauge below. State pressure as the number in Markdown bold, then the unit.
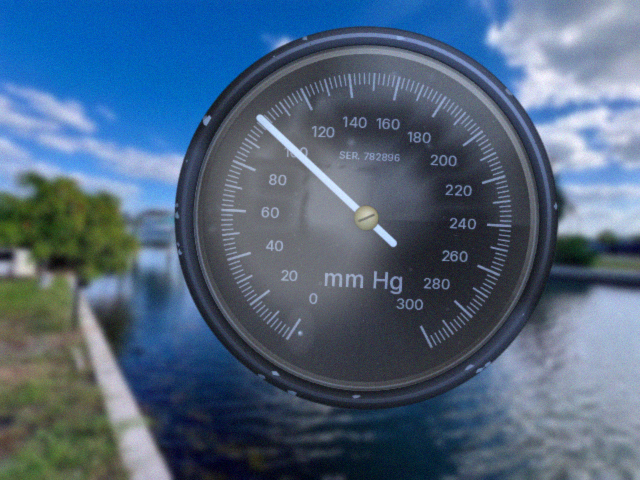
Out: **100** mmHg
